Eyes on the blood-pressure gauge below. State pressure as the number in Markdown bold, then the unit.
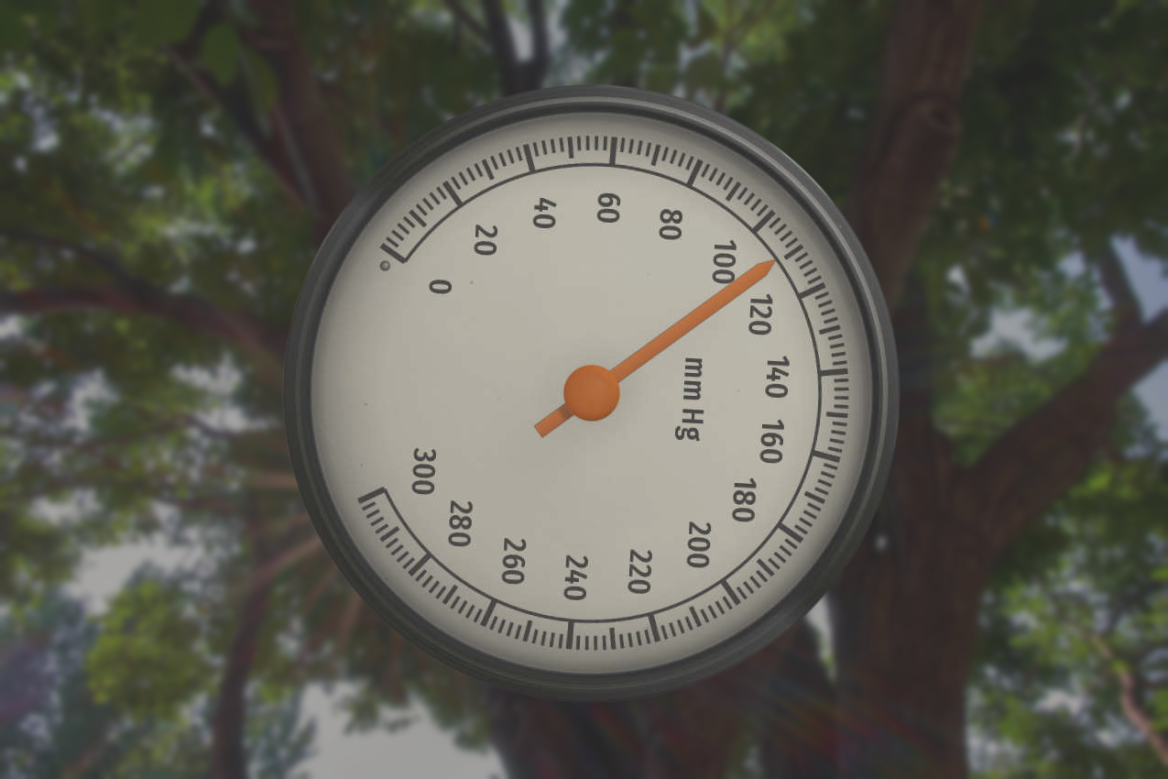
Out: **109** mmHg
